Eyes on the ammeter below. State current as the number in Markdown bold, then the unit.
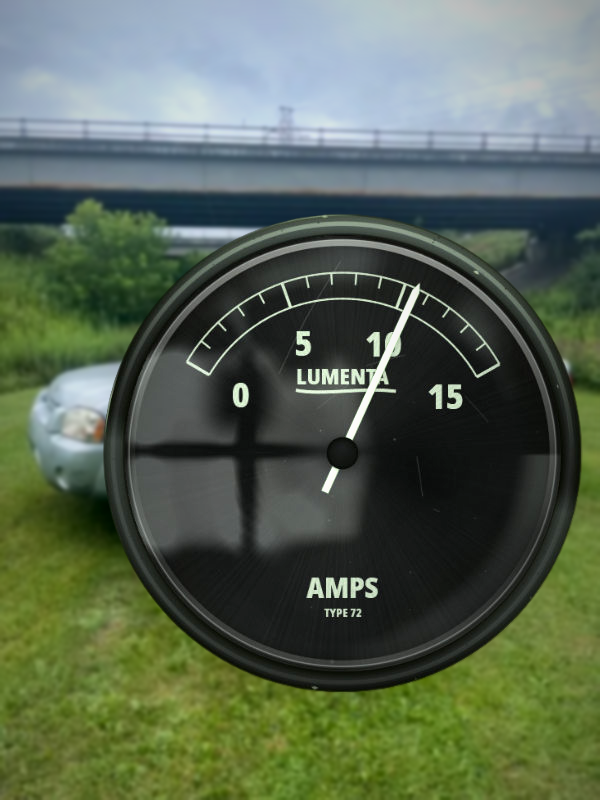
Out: **10.5** A
